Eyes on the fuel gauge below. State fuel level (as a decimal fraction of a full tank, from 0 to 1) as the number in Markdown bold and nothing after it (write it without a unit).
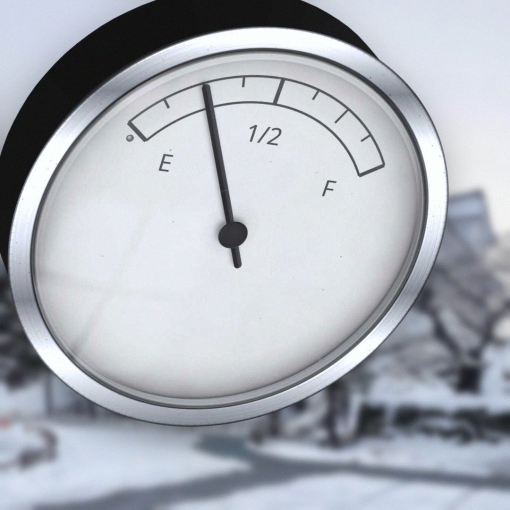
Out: **0.25**
